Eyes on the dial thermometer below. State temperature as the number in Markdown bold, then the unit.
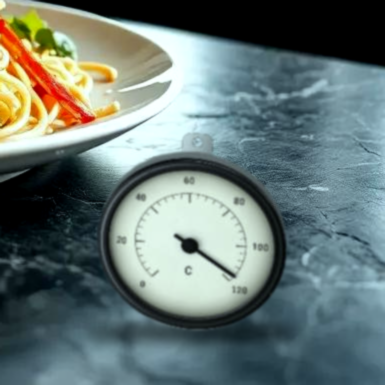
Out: **116** °C
